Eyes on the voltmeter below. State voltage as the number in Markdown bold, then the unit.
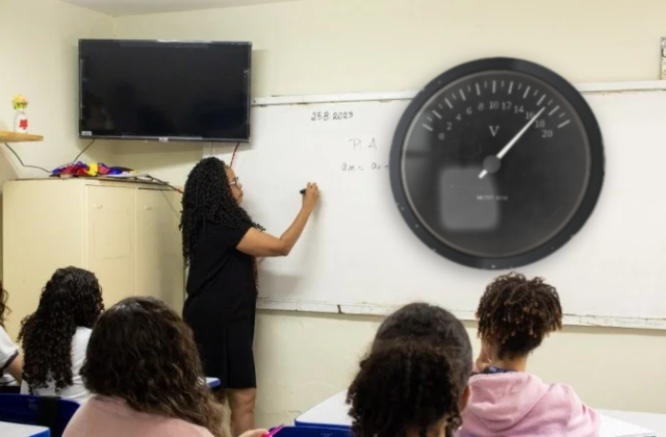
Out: **17** V
